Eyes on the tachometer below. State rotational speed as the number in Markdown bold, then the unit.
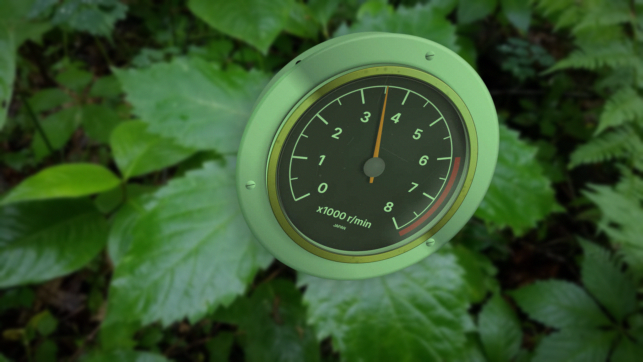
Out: **3500** rpm
